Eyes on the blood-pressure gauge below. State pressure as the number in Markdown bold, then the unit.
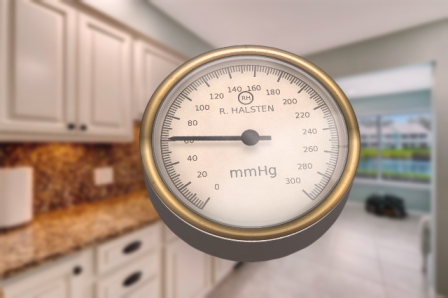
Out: **60** mmHg
